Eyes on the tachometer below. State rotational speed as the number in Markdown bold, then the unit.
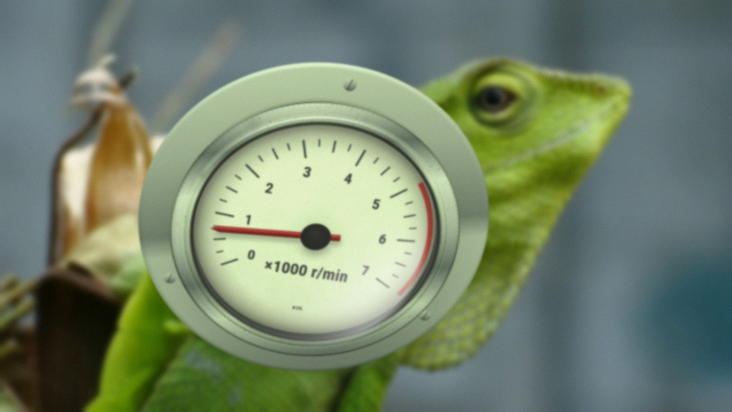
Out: **750** rpm
